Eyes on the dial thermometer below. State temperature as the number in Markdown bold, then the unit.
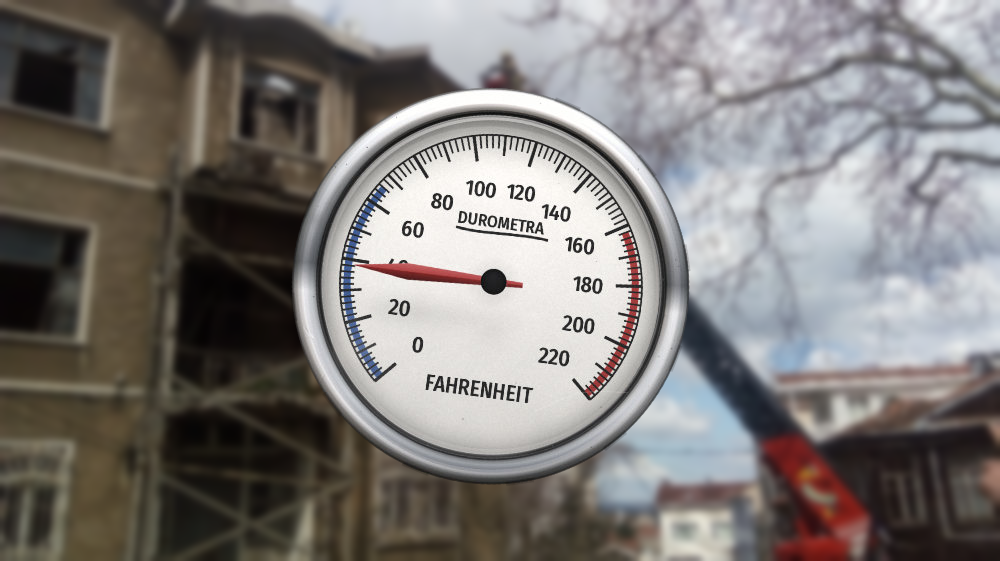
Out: **38** °F
